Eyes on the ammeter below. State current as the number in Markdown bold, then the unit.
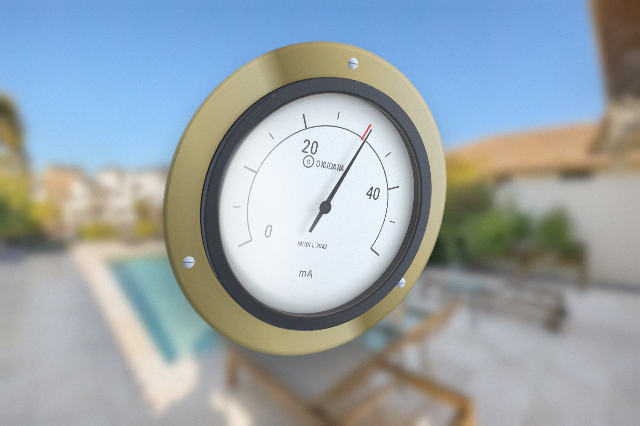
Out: **30** mA
